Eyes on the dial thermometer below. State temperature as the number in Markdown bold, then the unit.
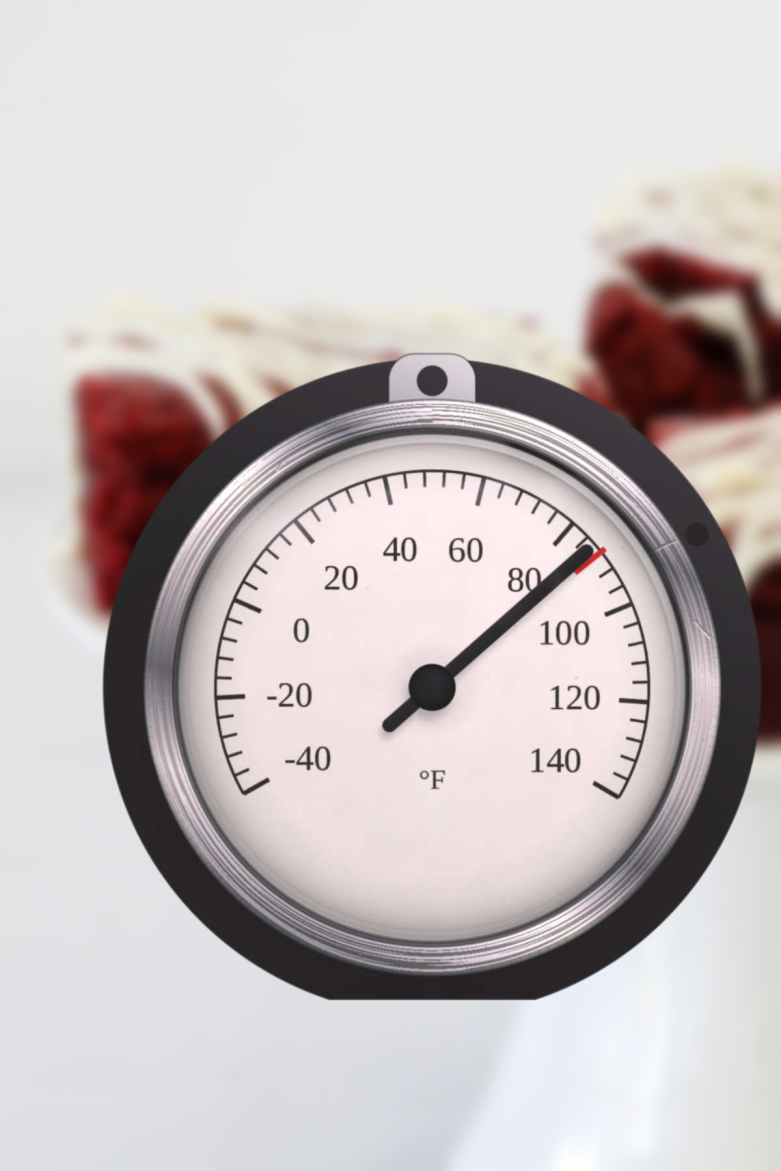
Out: **86** °F
